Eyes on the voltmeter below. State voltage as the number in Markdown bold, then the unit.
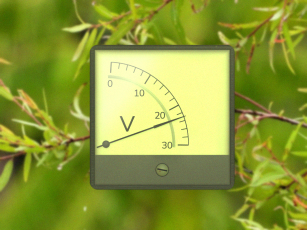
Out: **23** V
